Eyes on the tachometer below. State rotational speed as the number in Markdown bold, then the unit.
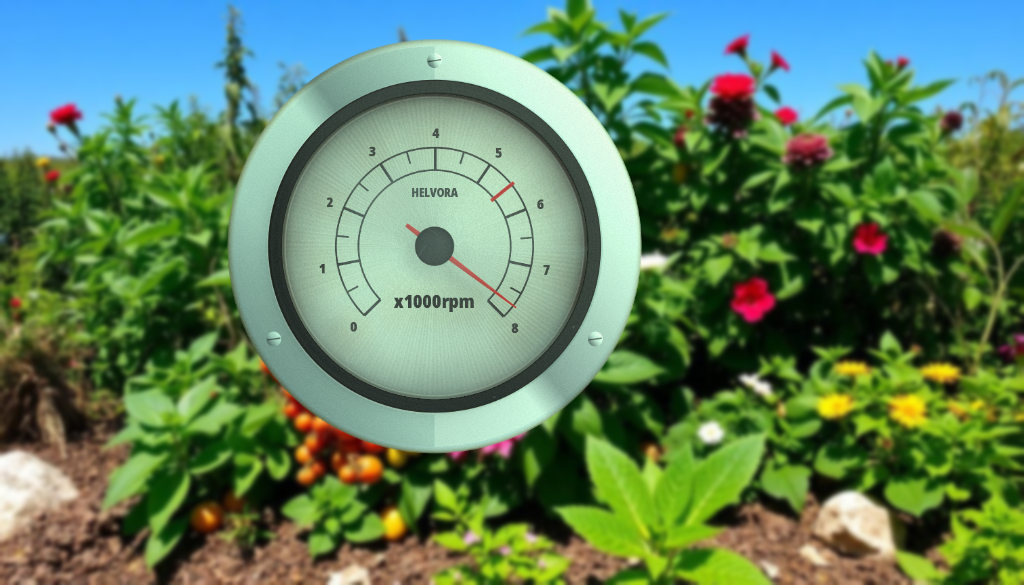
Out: **7750** rpm
